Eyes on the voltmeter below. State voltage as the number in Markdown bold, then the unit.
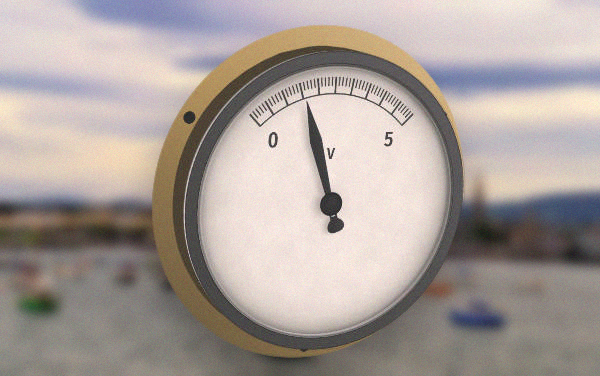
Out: **1.5** V
